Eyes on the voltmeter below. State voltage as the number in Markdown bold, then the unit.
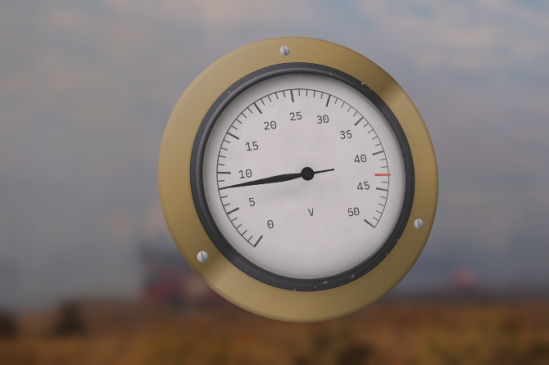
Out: **8** V
